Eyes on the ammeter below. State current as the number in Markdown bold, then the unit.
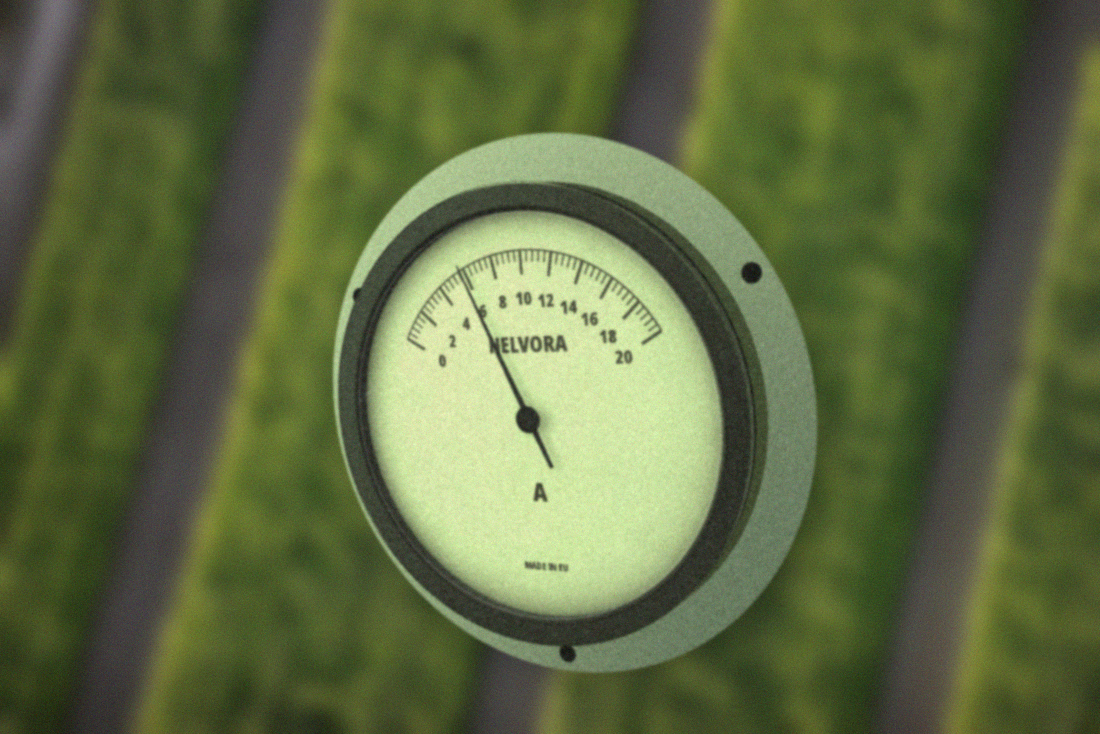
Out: **6** A
